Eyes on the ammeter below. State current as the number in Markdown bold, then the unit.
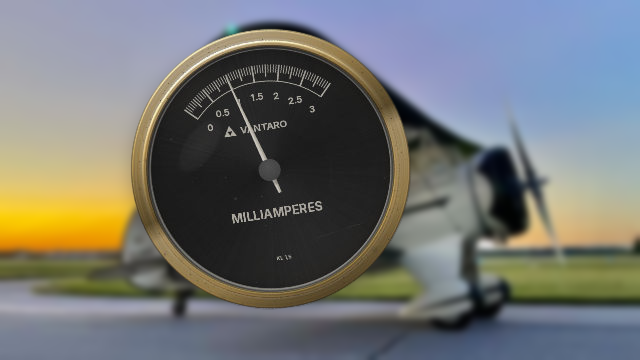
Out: **1** mA
